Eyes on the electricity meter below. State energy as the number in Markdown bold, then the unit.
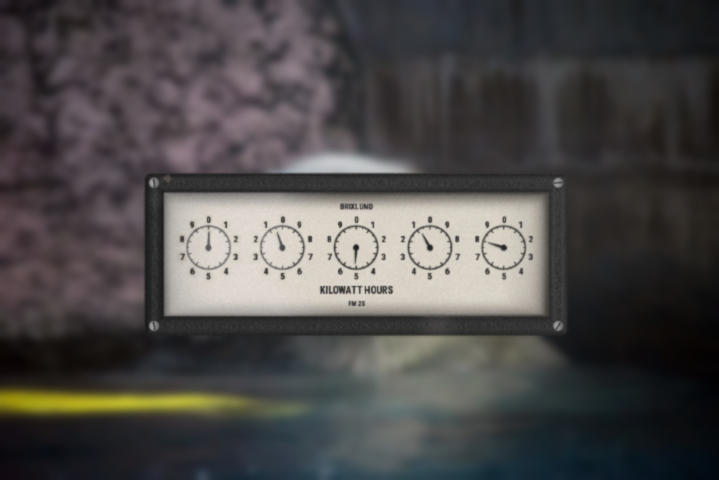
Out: **508** kWh
